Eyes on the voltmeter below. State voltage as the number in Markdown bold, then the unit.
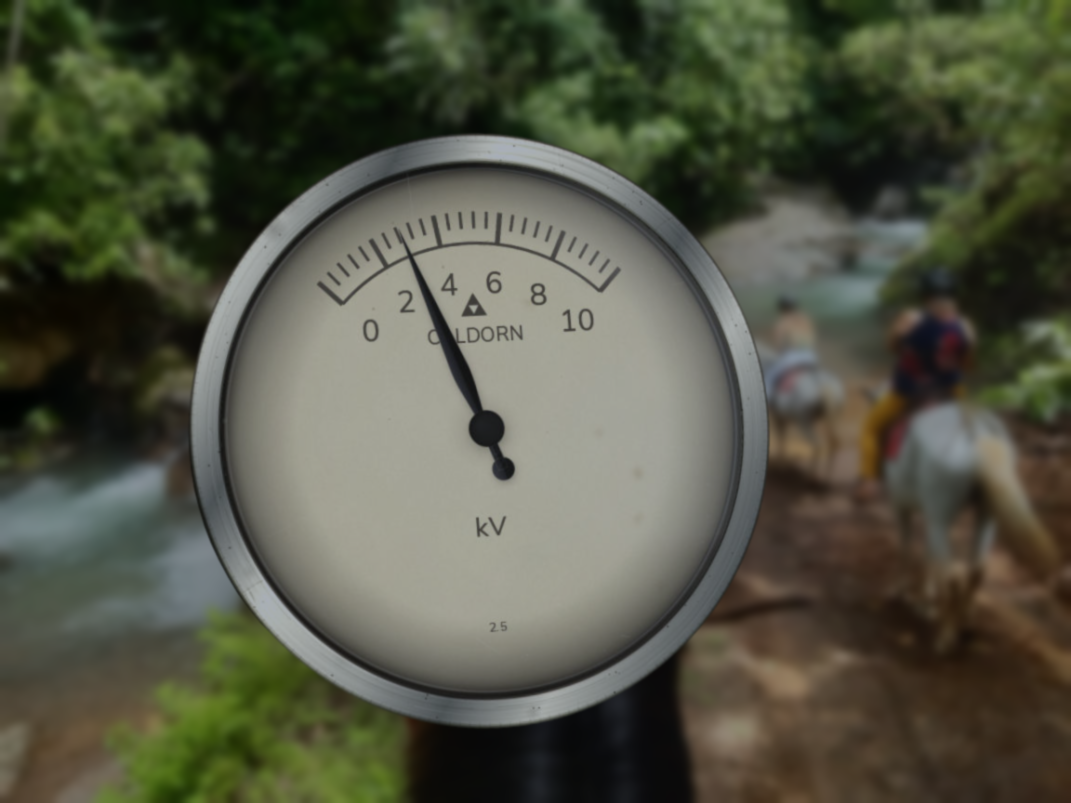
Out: **2.8** kV
